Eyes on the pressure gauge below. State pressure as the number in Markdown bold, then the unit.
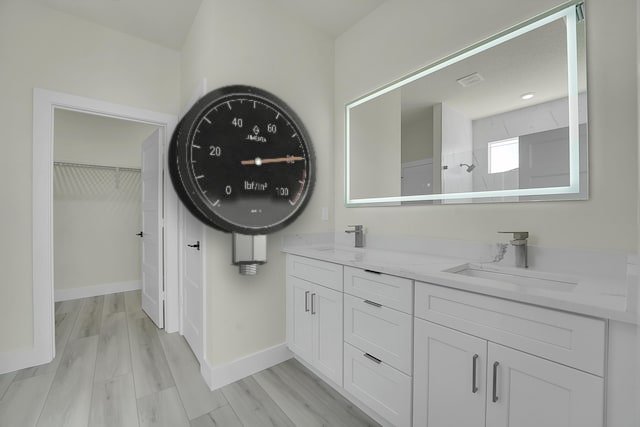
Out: **80** psi
